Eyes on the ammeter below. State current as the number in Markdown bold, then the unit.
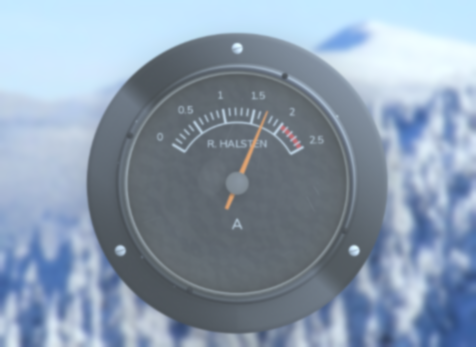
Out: **1.7** A
